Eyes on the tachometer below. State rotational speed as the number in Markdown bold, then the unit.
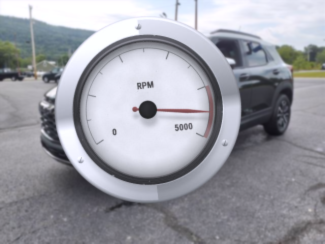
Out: **4500** rpm
